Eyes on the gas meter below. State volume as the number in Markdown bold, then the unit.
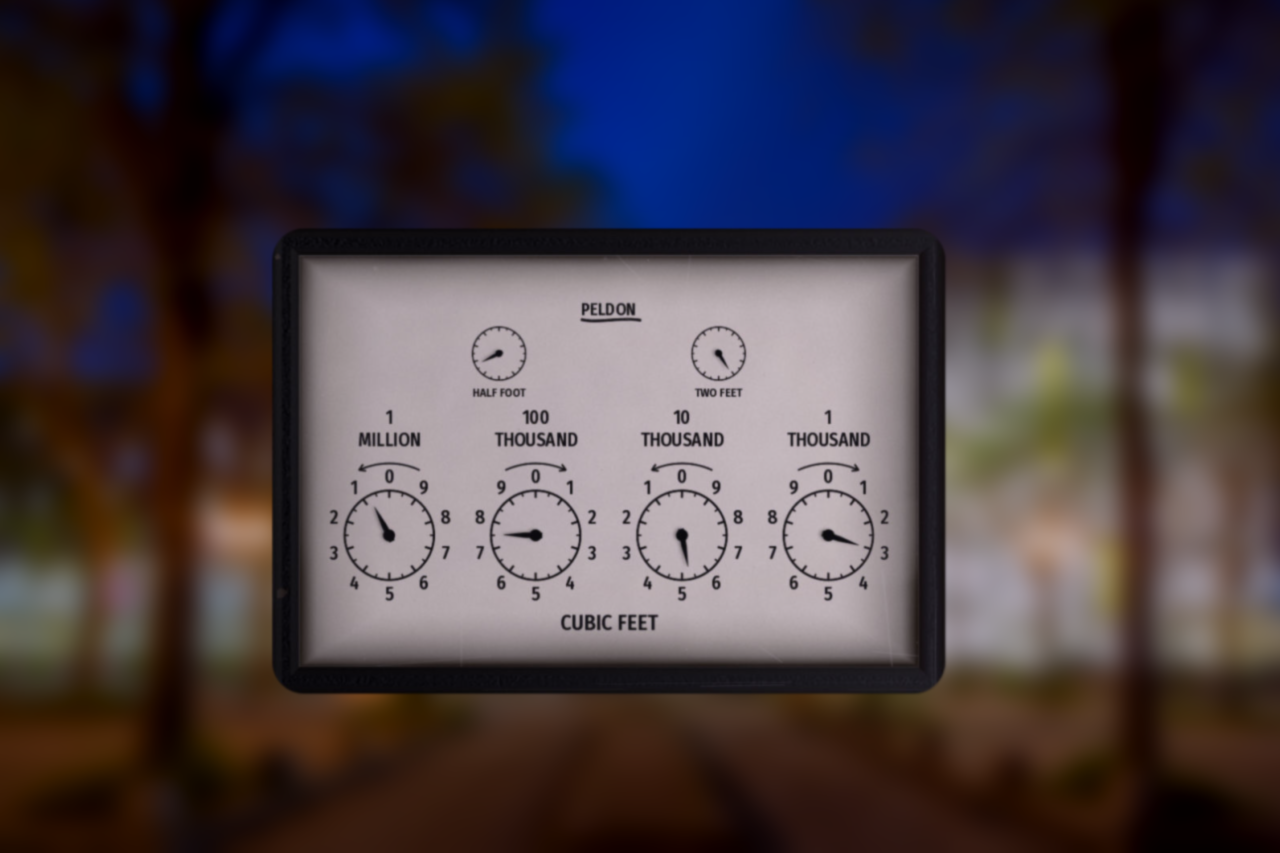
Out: **75300** ft³
